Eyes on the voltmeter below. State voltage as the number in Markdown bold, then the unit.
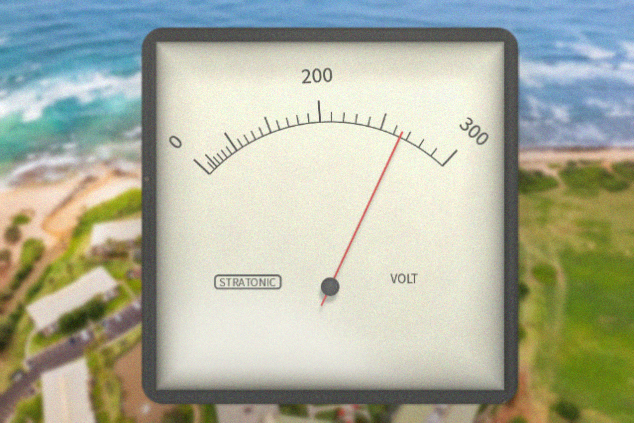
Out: **265** V
